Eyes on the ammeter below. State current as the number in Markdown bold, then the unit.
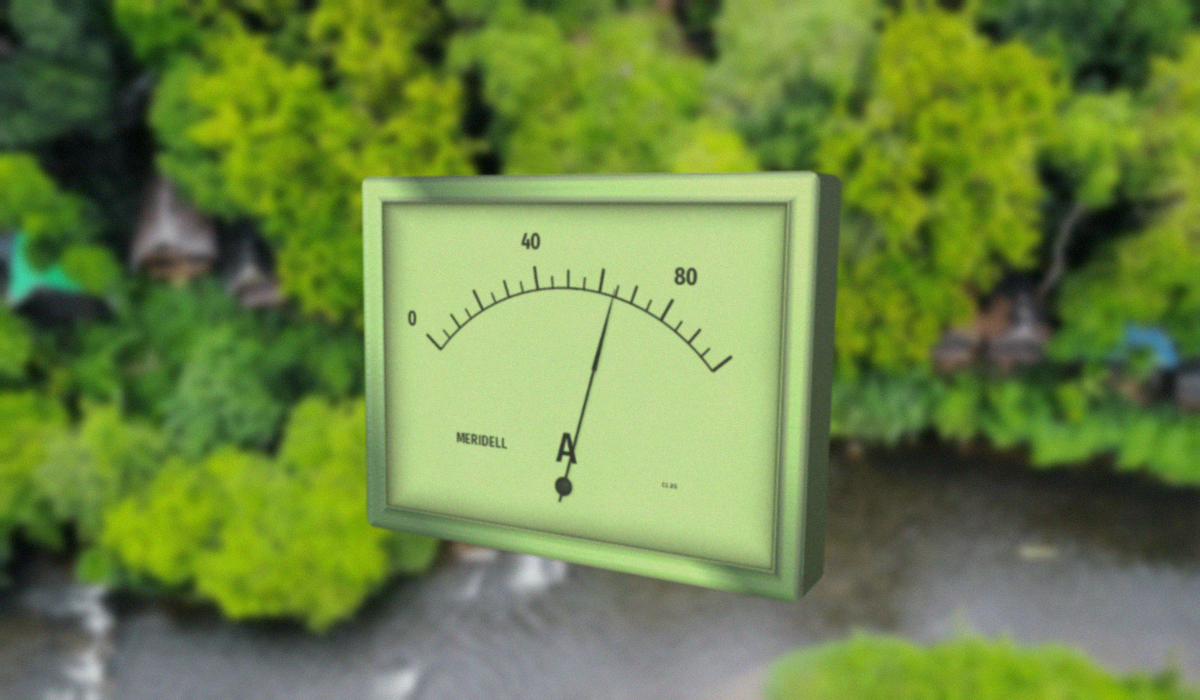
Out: **65** A
